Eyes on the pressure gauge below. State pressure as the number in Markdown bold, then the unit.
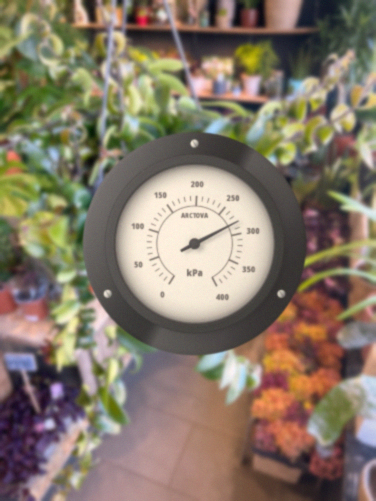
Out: **280** kPa
